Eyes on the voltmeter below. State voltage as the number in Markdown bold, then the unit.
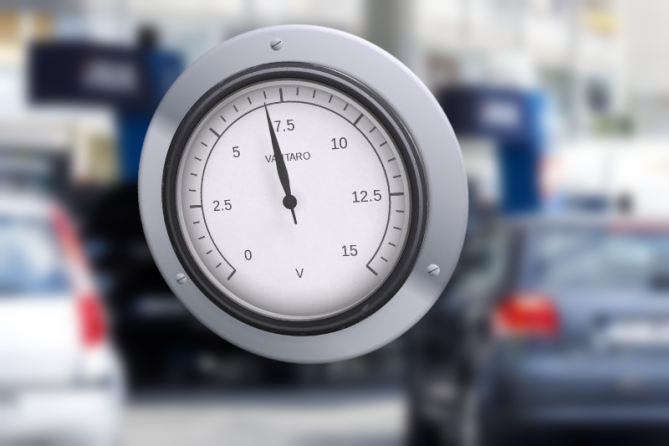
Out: **7** V
